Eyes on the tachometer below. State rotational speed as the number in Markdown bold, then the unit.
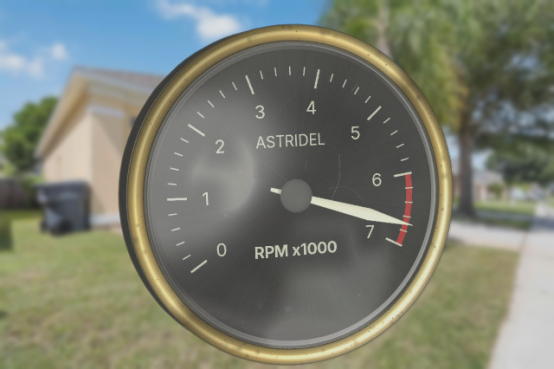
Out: **6700** rpm
